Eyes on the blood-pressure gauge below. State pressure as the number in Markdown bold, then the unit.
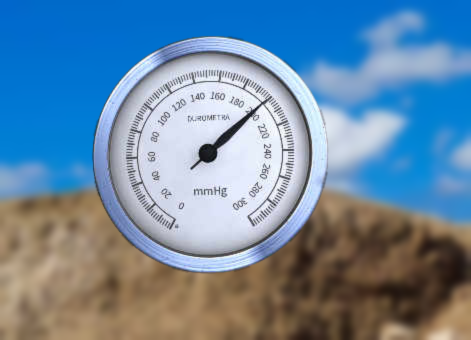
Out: **200** mmHg
